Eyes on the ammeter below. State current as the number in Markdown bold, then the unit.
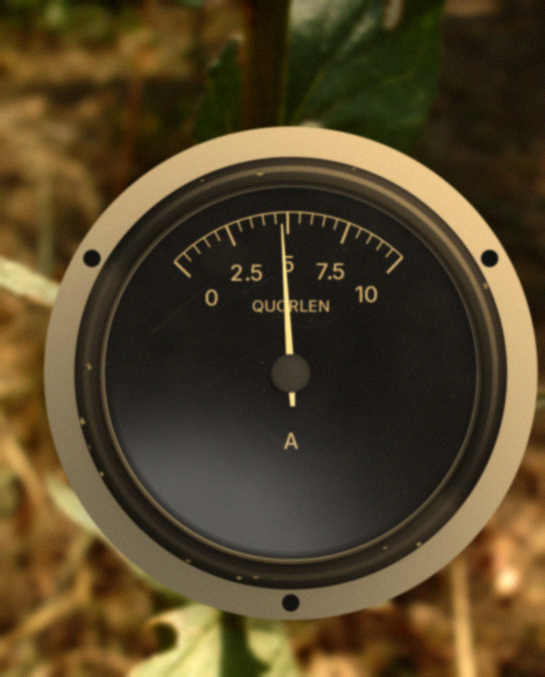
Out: **4.75** A
